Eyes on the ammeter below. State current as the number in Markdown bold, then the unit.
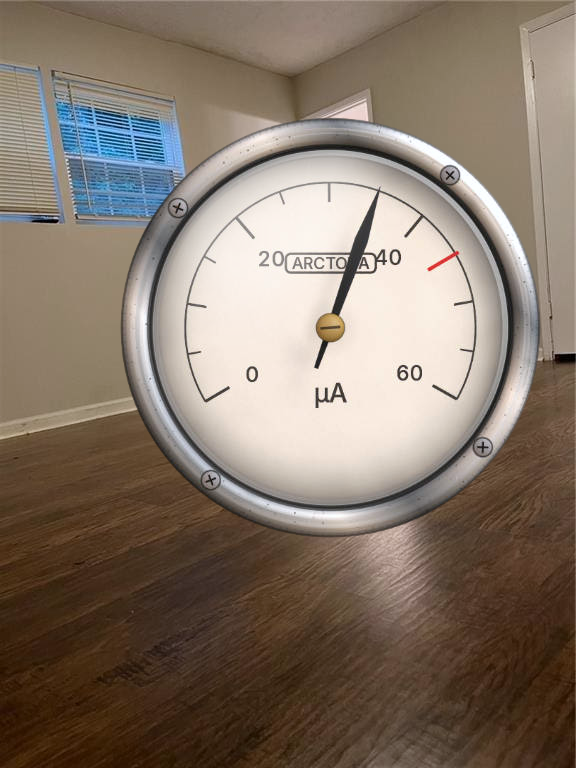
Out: **35** µA
